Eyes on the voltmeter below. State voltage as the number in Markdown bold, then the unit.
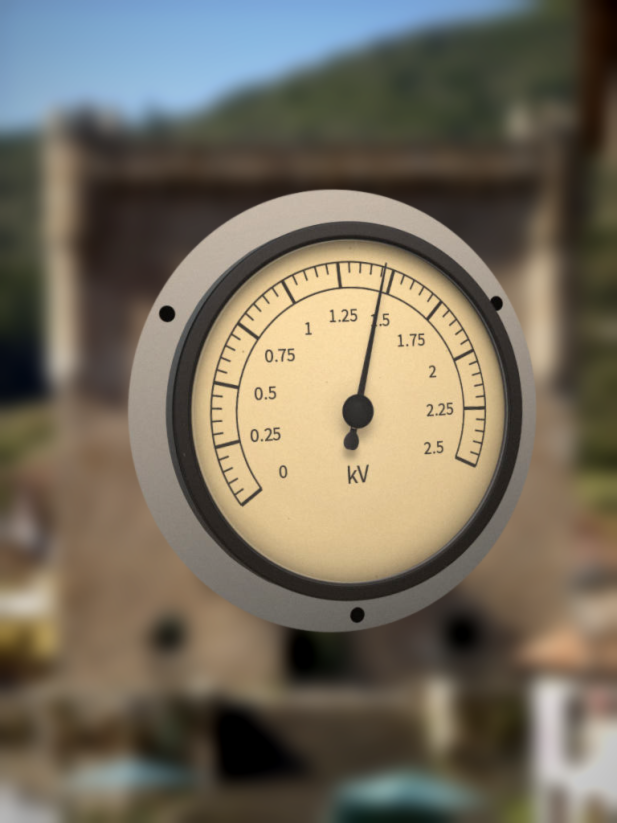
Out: **1.45** kV
